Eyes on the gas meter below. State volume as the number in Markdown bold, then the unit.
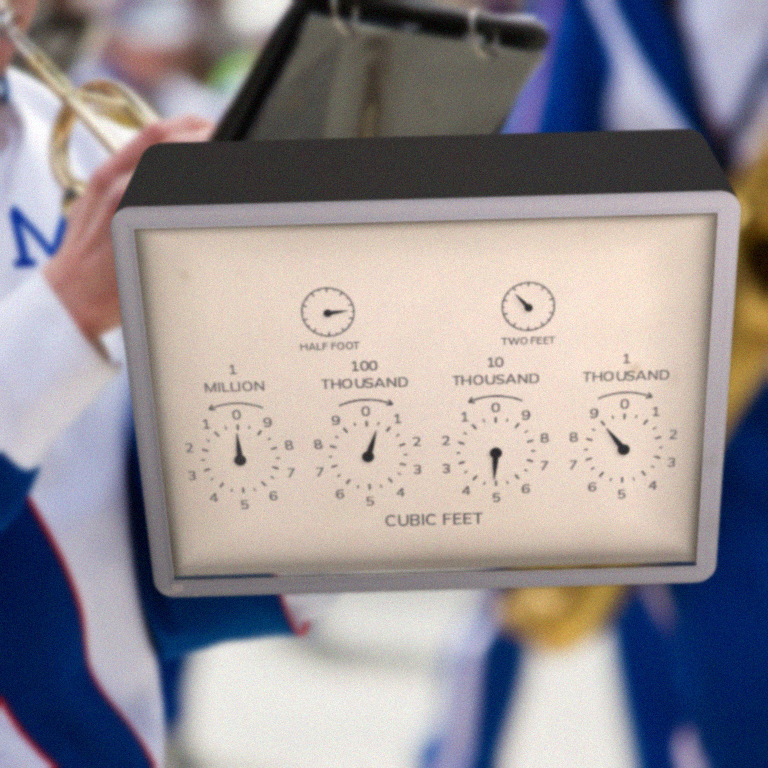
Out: **4900** ft³
